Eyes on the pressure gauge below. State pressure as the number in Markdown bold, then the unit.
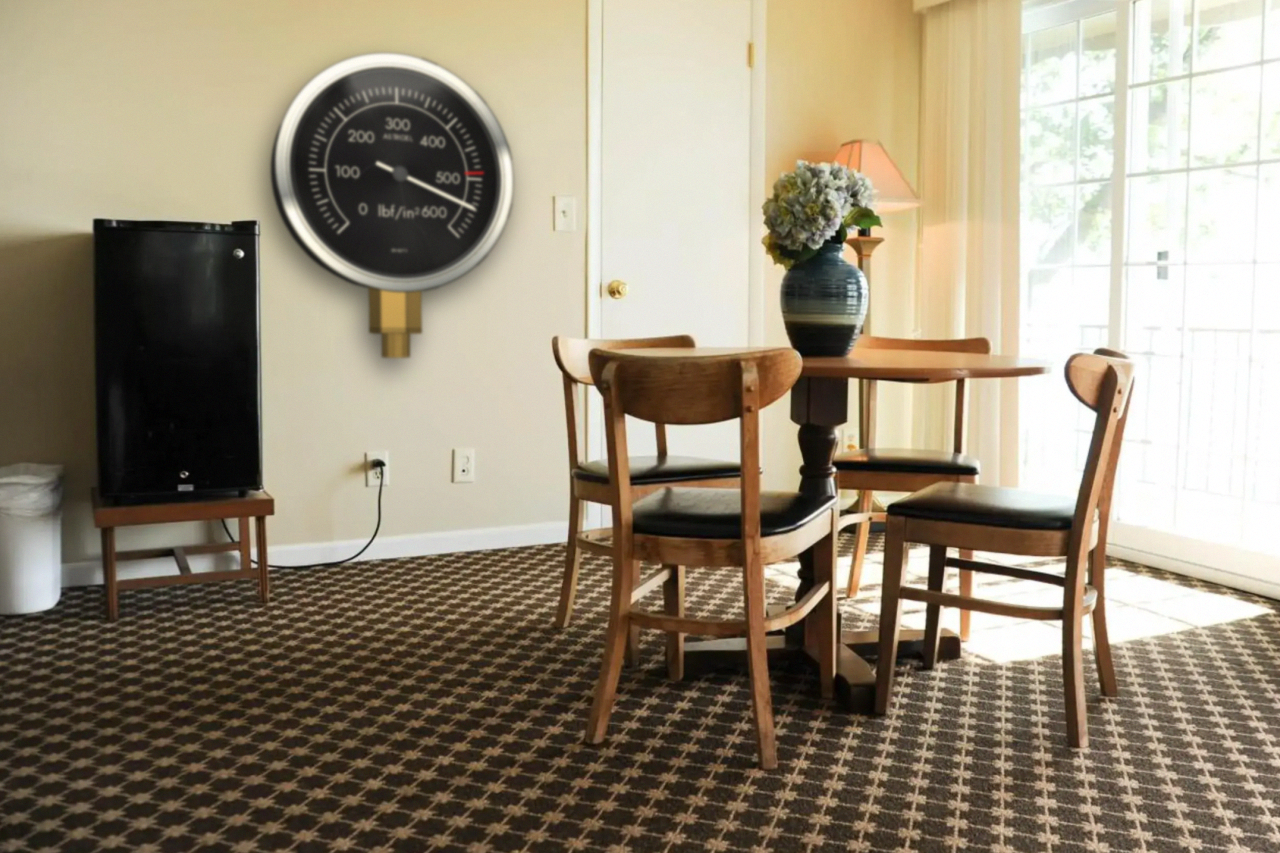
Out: **550** psi
